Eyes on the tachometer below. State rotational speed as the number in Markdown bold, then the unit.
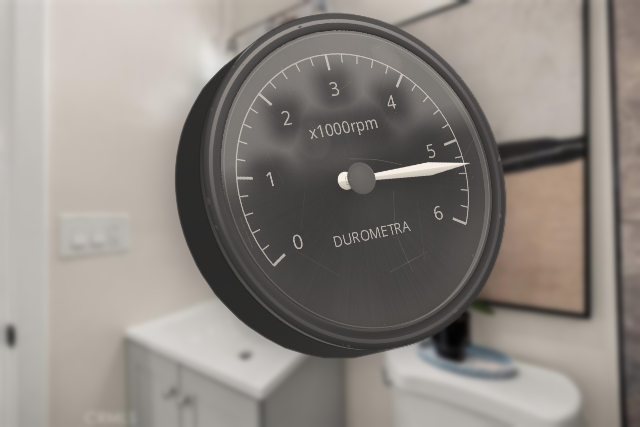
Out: **5300** rpm
